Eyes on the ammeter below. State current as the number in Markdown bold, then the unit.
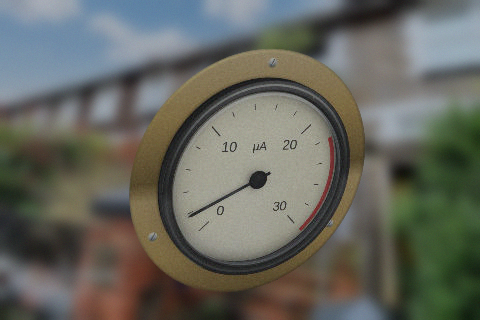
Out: **2** µA
